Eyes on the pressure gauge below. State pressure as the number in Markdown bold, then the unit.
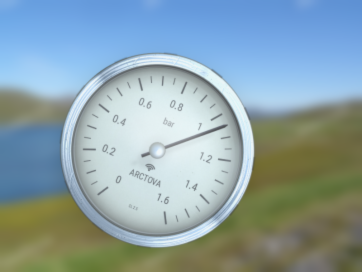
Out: **1.05** bar
